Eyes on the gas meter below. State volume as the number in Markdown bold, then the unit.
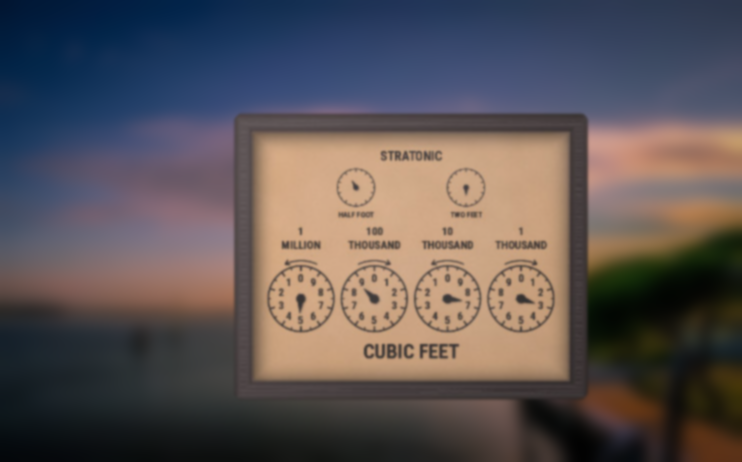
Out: **487300** ft³
